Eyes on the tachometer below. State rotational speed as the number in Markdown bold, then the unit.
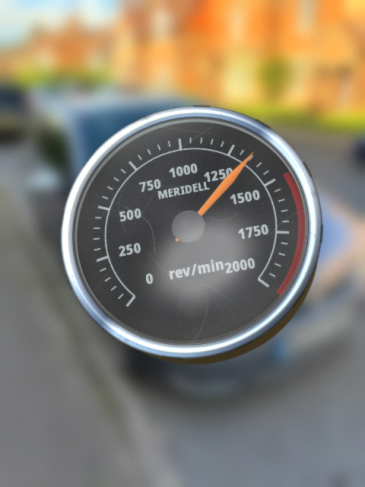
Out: **1350** rpm
